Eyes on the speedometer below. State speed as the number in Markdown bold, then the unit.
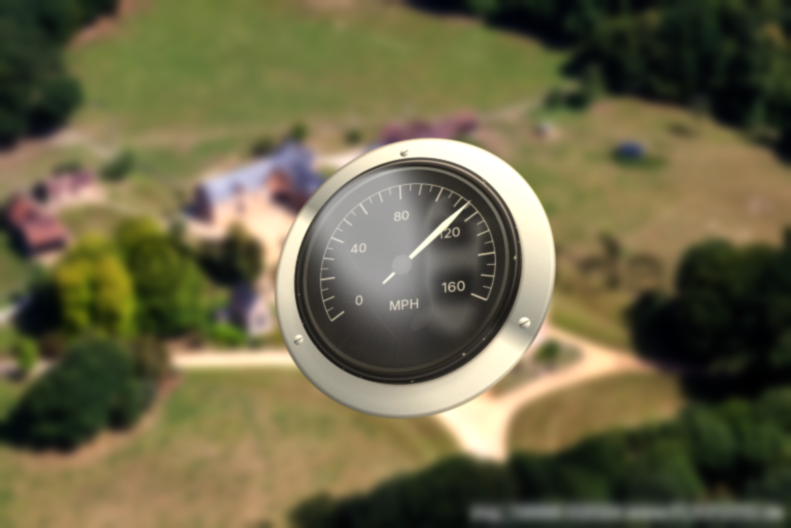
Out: **115** mph
